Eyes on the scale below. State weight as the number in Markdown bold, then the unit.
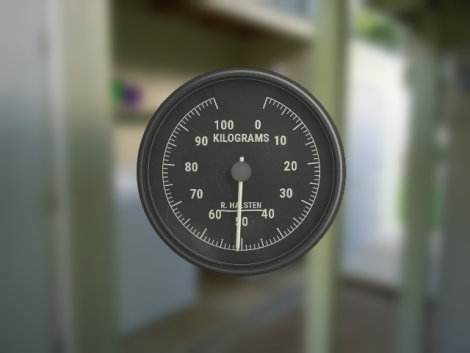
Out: **51** kg
